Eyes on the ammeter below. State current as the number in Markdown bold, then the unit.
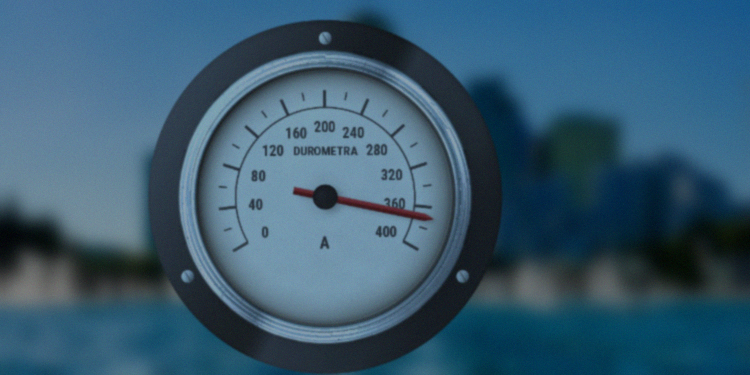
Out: **370** A
